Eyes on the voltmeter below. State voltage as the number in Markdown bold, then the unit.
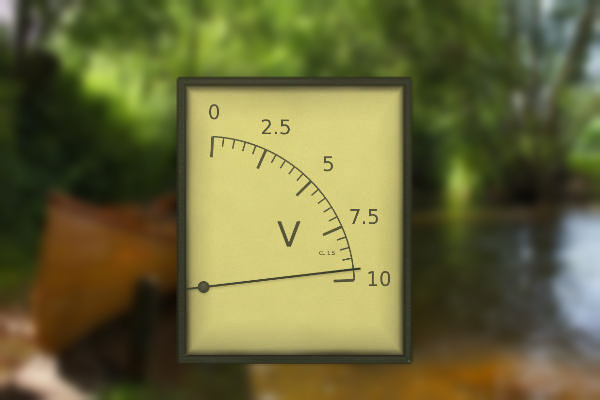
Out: **9.5** V
